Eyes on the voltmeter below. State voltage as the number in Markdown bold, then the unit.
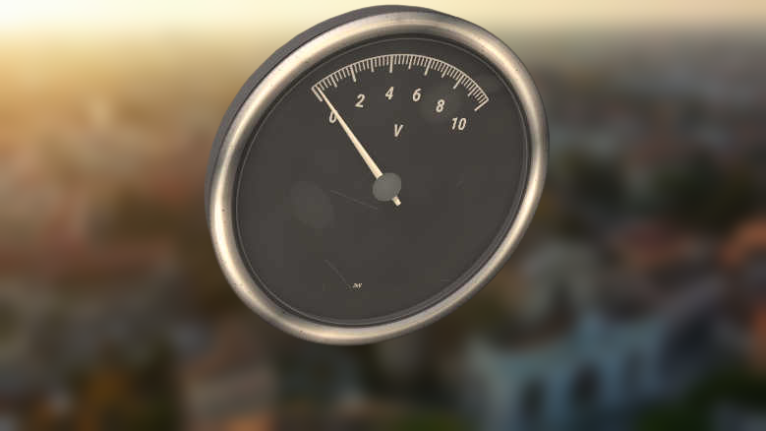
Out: **0.2** V
